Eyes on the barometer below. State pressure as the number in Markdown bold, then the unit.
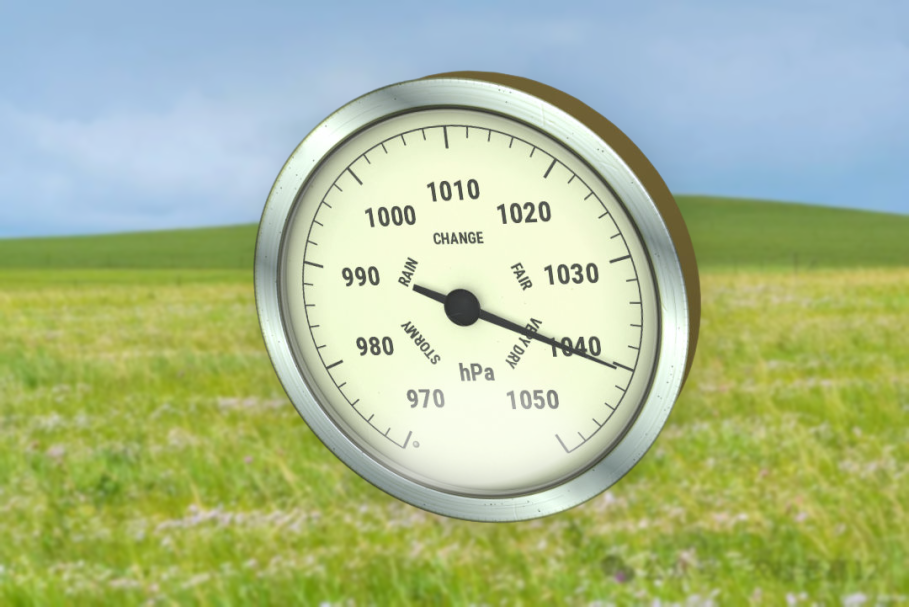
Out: **1040** hPa
